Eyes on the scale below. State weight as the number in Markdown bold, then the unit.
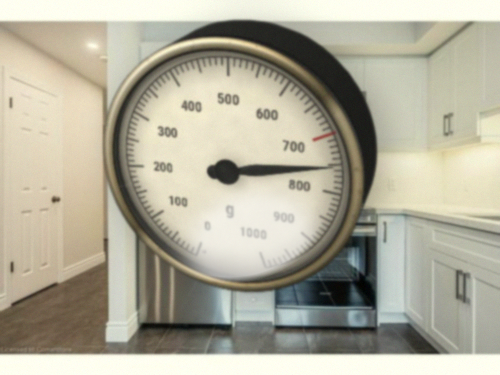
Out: **750** g
